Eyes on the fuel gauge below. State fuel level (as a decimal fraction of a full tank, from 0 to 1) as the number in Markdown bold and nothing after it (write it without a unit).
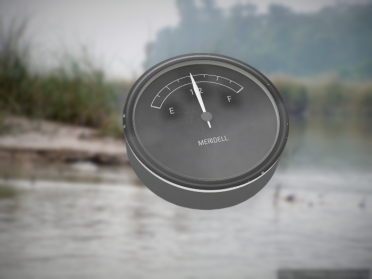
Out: **0.5**
